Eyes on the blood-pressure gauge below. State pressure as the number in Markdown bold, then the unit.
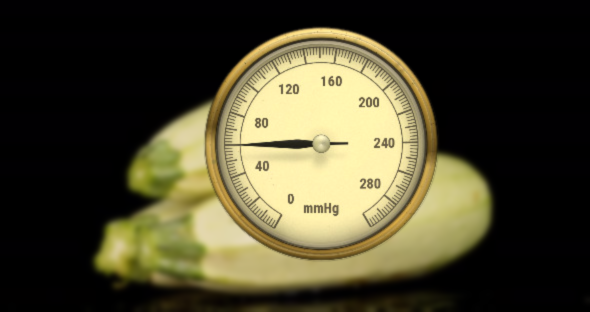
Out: **60** mmHg
